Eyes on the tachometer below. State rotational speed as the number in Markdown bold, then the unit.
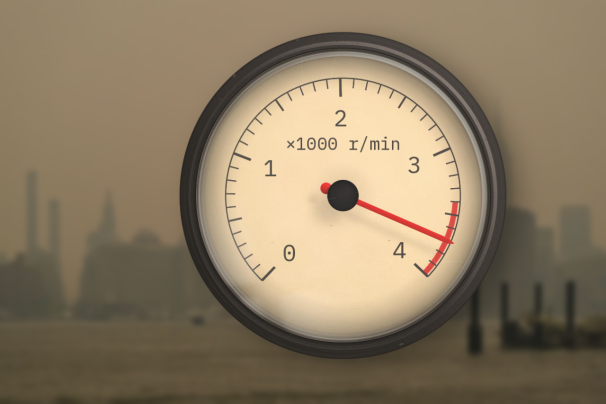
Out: **3700** rpm
